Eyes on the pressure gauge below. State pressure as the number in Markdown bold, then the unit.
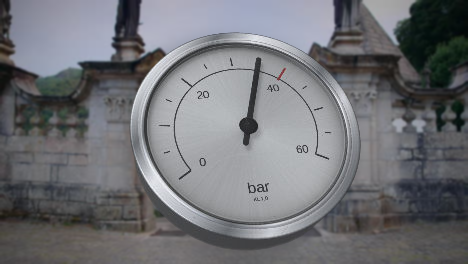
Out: **35** bar
